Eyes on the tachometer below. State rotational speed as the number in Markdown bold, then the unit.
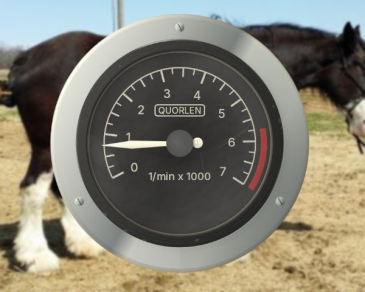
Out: **750** rpm
